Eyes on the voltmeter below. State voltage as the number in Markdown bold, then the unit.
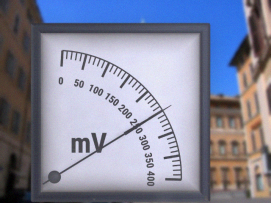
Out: **250** mV
